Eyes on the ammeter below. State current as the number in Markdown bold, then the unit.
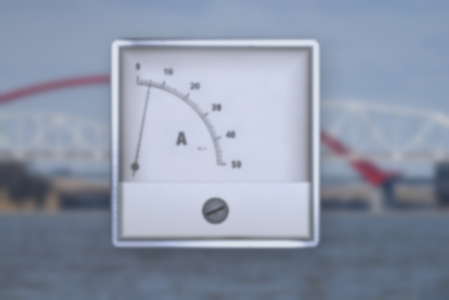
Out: **5** A
